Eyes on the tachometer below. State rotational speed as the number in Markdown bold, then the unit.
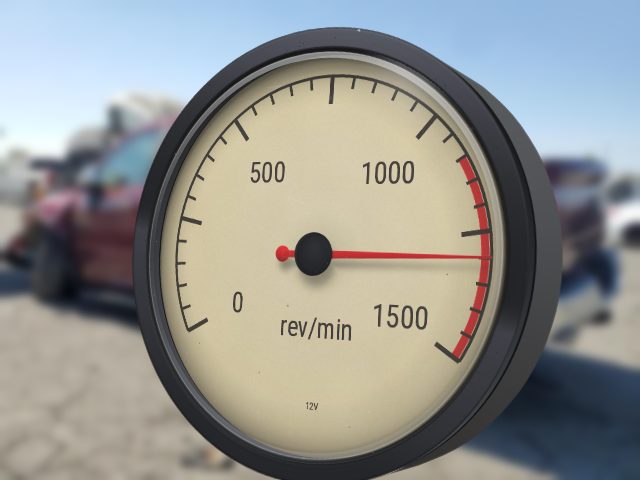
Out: **1300** rpm
